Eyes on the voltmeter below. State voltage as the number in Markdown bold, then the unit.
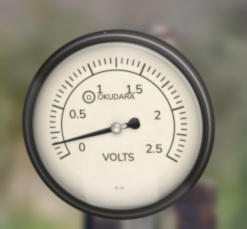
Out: **0.15** V
